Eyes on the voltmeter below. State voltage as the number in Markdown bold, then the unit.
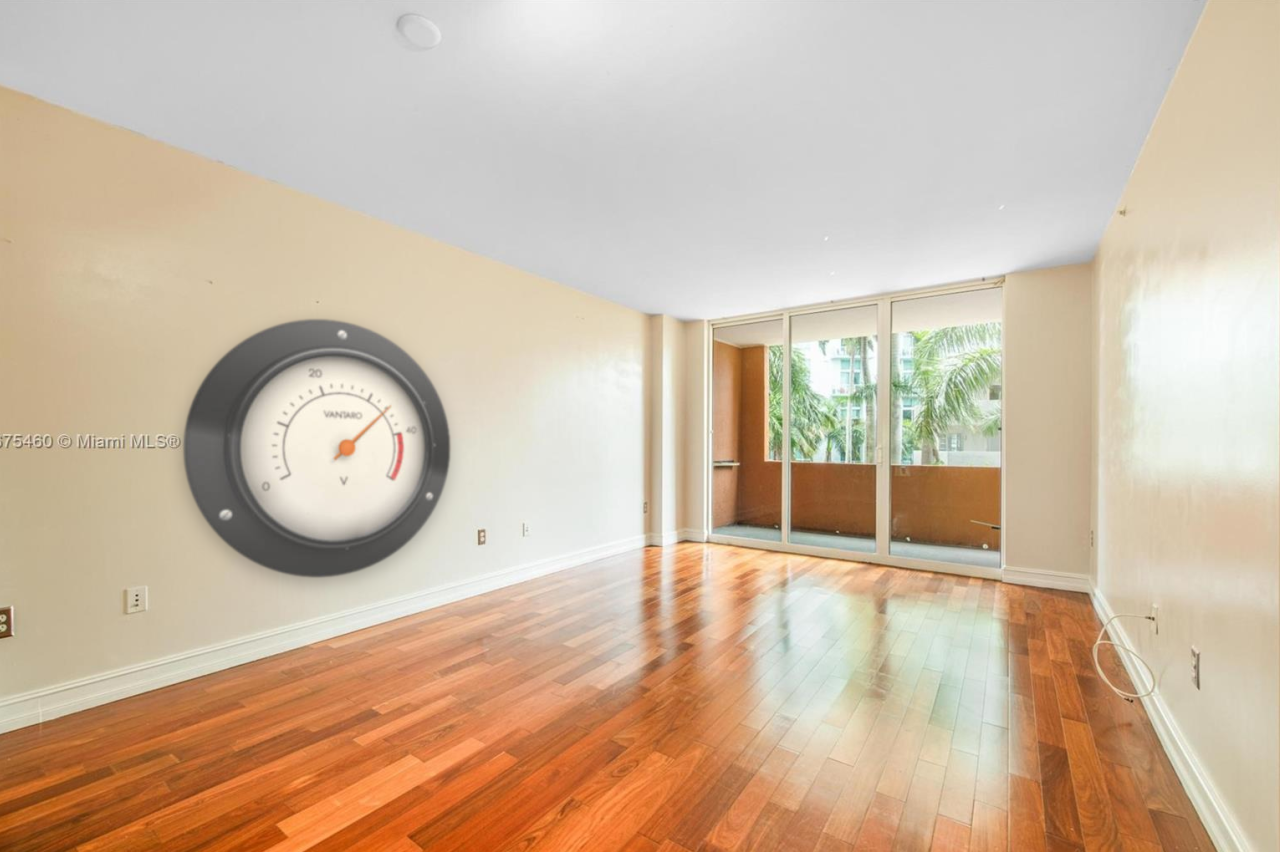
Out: **34** V
